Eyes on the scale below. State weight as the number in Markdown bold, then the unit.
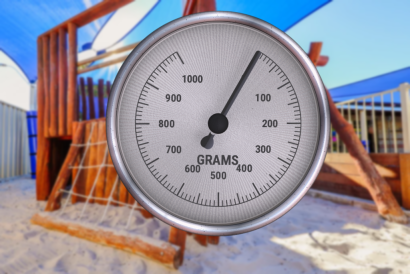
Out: **0** g
